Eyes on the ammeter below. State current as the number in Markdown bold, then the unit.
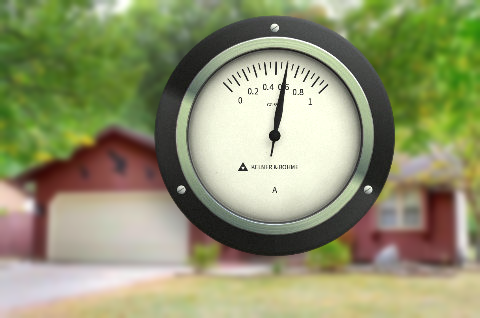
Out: **0.6** A
